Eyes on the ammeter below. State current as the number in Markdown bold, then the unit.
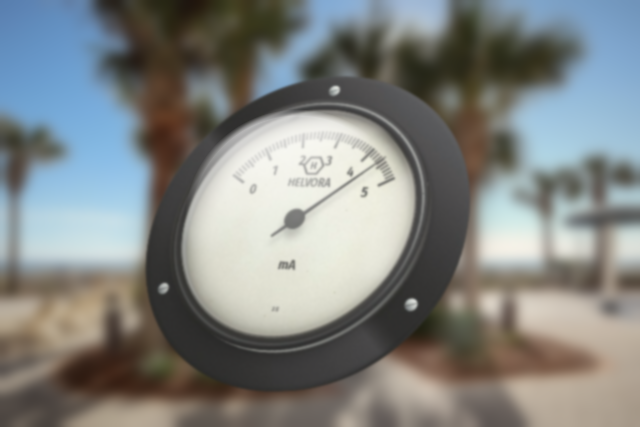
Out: **4.5** mA
